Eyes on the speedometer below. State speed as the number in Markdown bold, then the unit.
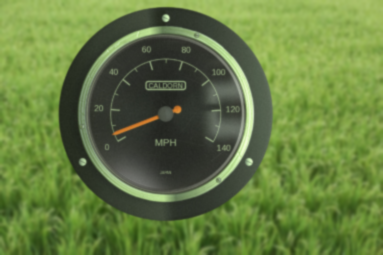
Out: **5** mph
